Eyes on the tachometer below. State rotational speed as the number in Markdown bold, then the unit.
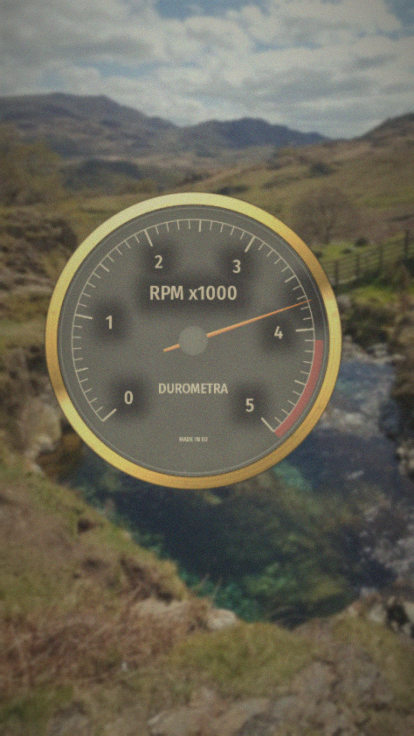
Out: **3750** rpm
